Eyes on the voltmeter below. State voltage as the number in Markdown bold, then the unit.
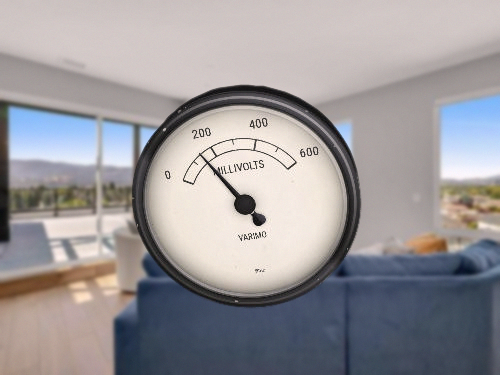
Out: **150** mV
